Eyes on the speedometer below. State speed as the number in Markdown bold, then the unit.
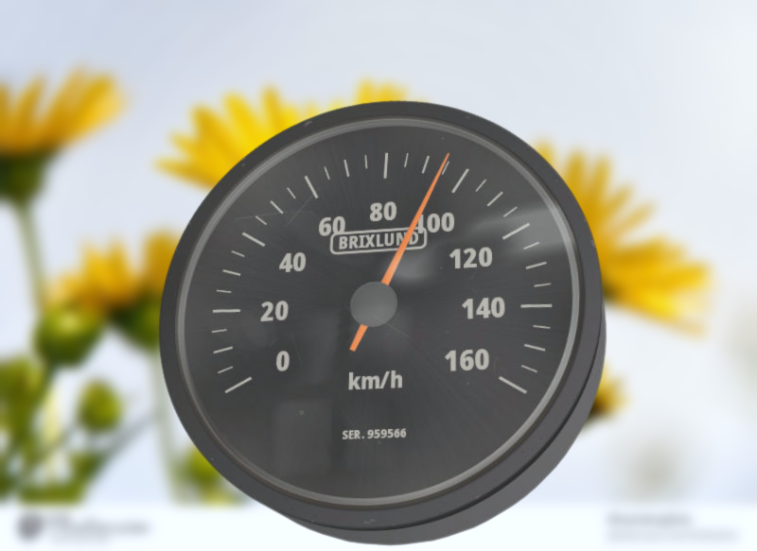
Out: **95** km/h
